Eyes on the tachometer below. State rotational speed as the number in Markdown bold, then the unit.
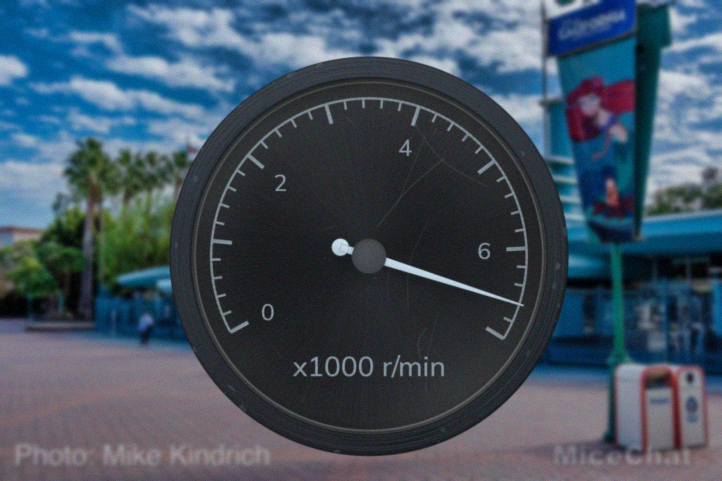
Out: **6600** rpm
